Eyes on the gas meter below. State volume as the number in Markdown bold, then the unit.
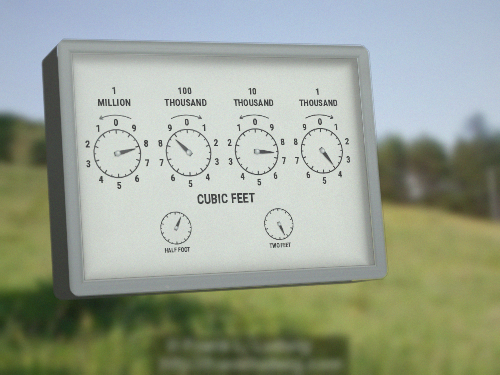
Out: **787400** ft³
